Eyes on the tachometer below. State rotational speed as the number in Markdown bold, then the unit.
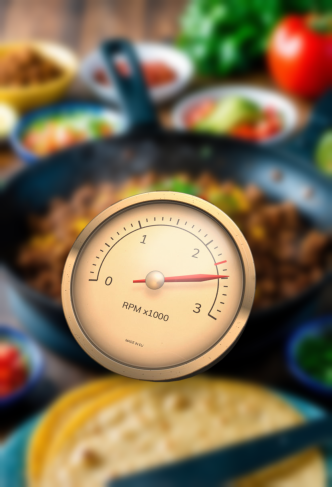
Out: **2500** rpm
